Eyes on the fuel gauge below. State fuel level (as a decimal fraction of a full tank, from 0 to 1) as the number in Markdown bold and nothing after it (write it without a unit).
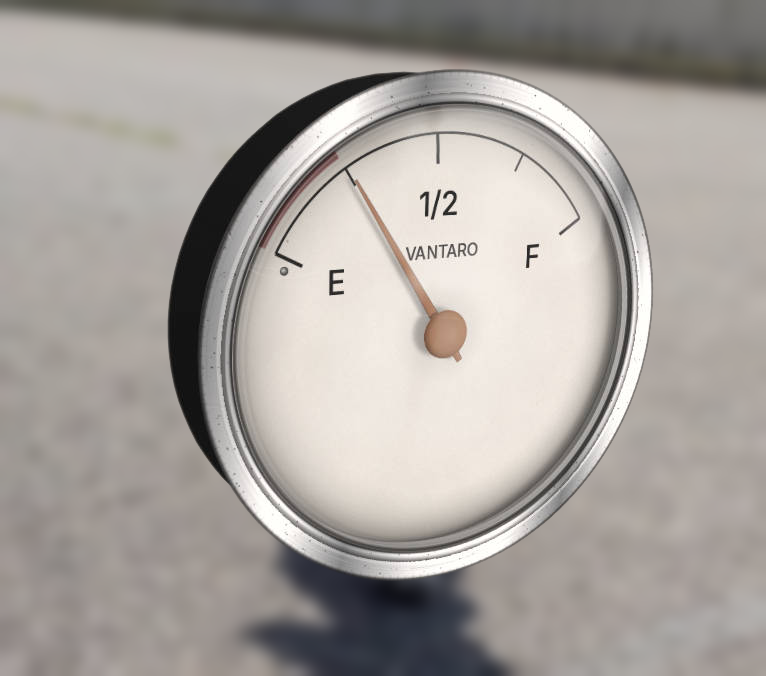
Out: **0.25**
